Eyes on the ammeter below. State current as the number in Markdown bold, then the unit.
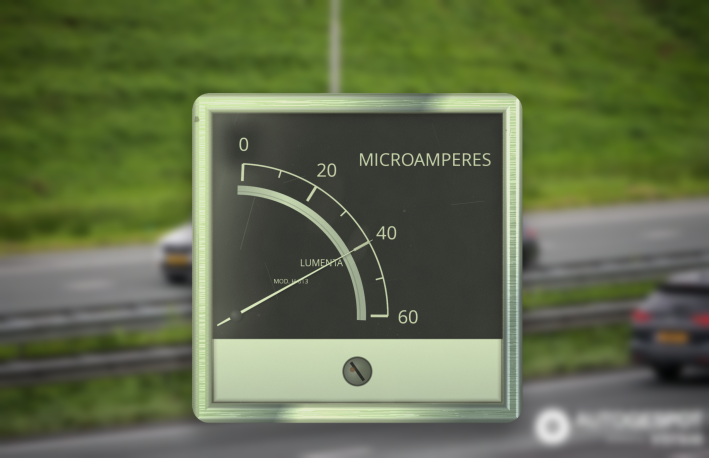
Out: **40** µA
